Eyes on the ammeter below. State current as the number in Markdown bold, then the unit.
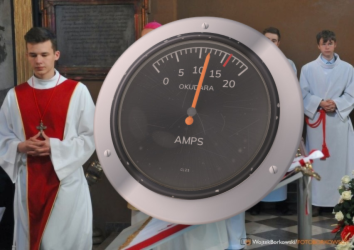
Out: **12** A
